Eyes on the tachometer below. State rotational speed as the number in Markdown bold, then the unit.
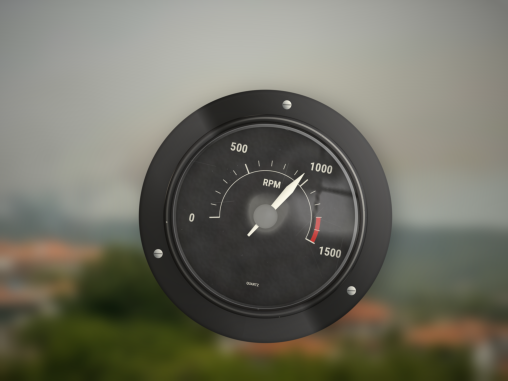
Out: **950** rpm
